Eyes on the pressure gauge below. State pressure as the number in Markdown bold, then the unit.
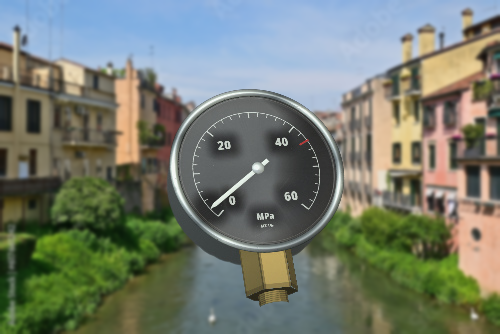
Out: **2** MPa
